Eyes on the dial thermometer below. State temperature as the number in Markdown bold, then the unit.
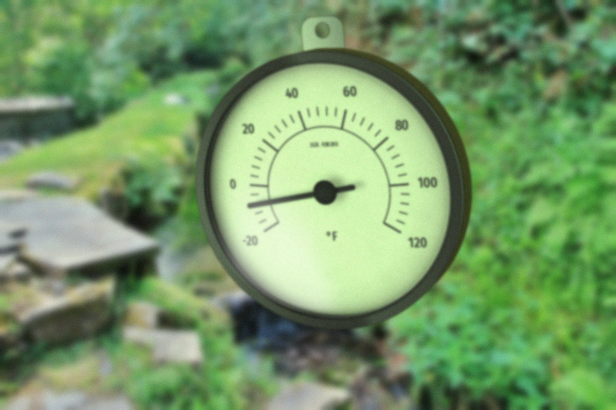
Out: **-8** °F
